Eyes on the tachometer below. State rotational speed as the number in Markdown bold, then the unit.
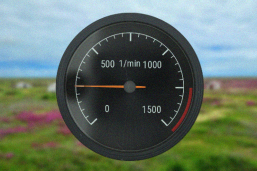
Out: **250** rpm
